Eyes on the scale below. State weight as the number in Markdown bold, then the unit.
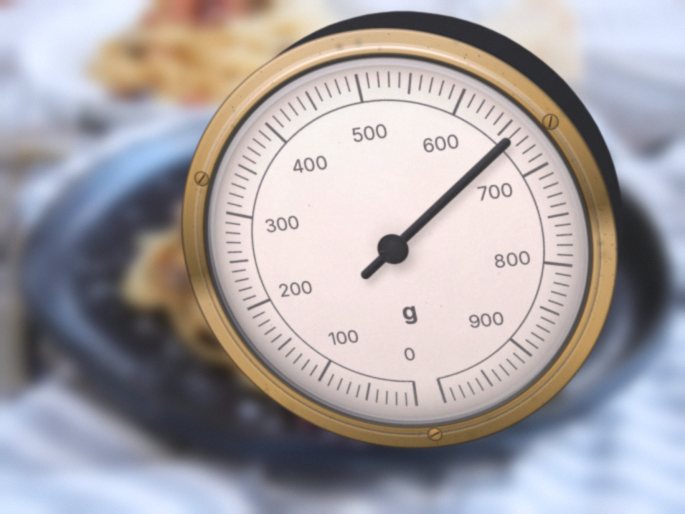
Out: **660** g
